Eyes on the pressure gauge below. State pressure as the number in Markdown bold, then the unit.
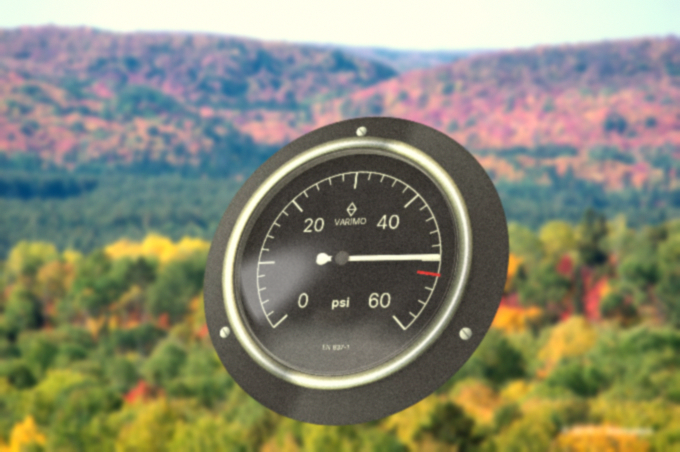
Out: **50** psi
